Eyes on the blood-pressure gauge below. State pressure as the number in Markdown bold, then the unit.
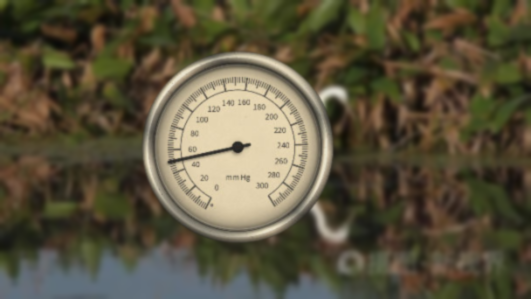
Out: **50** mmHg
